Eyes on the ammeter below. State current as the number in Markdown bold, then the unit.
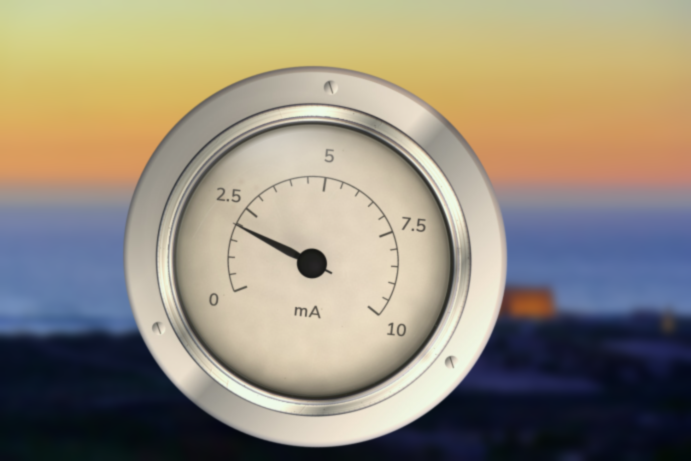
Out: **2** mA
